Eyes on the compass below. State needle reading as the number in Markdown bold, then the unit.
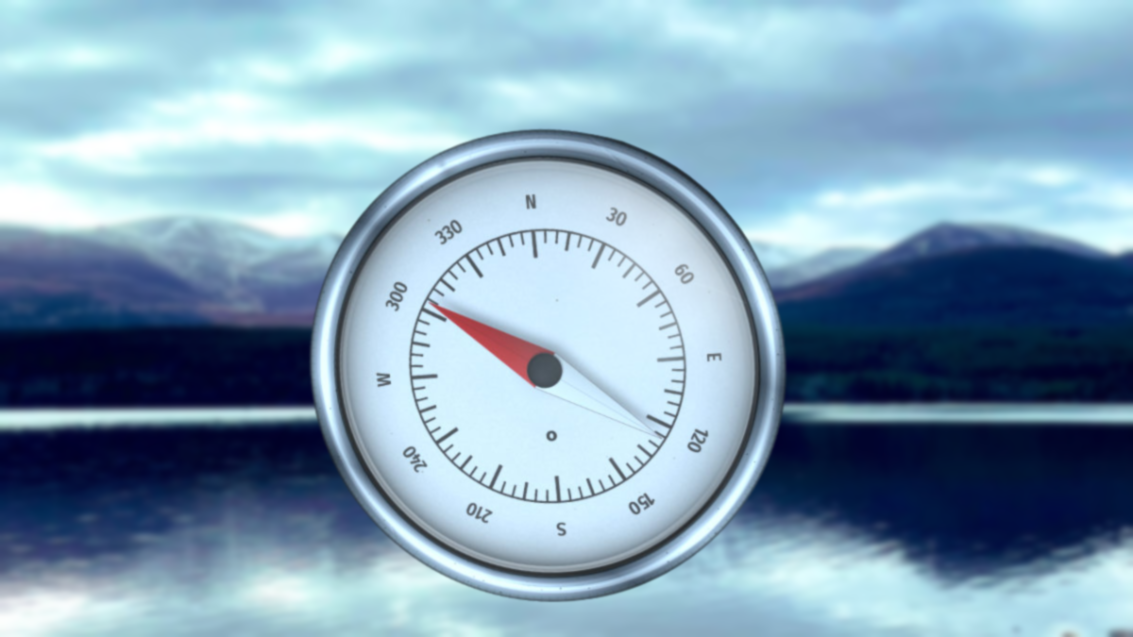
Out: **305** °
